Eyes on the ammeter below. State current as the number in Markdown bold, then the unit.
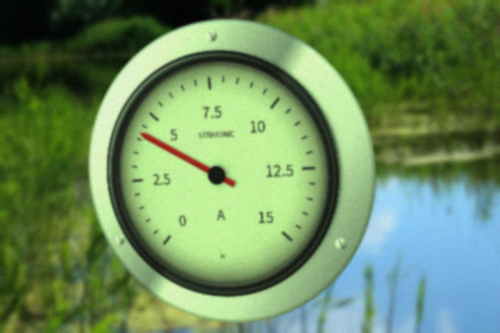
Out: **4.25** A
